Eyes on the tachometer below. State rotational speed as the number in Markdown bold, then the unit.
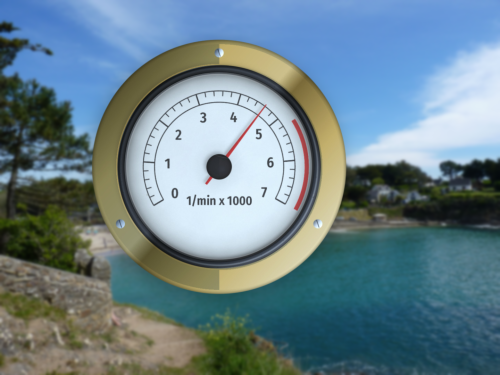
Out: **4600** rpm
